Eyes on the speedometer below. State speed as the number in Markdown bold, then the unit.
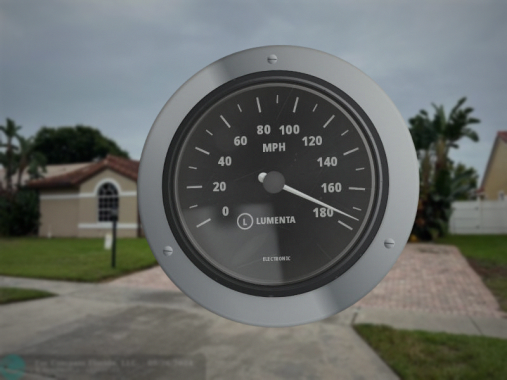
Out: **175** mph
